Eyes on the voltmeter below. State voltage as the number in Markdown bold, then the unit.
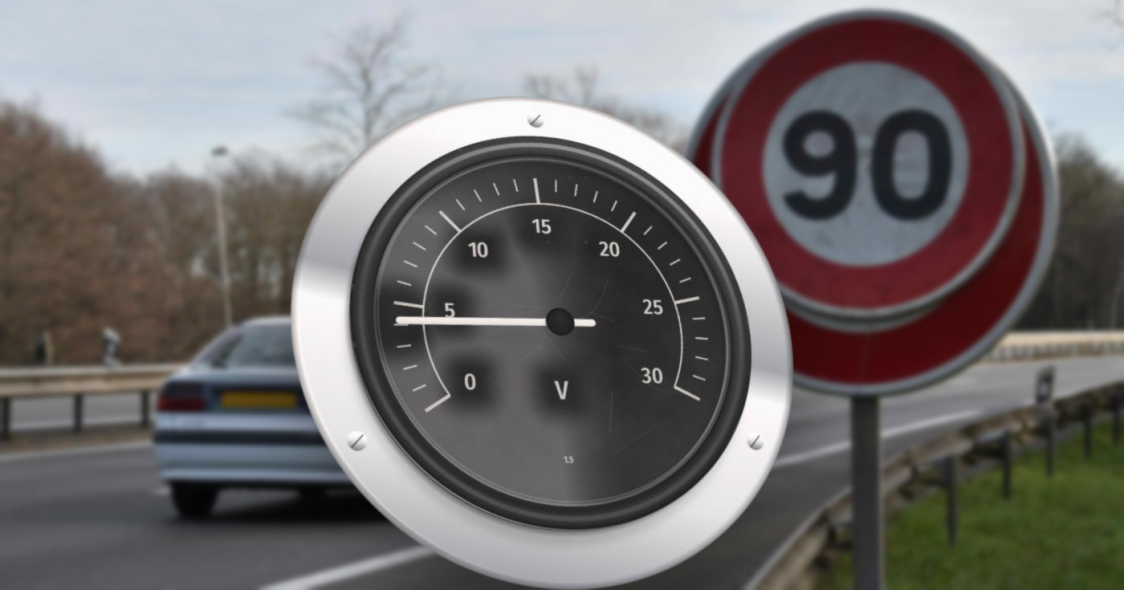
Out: **4** V
